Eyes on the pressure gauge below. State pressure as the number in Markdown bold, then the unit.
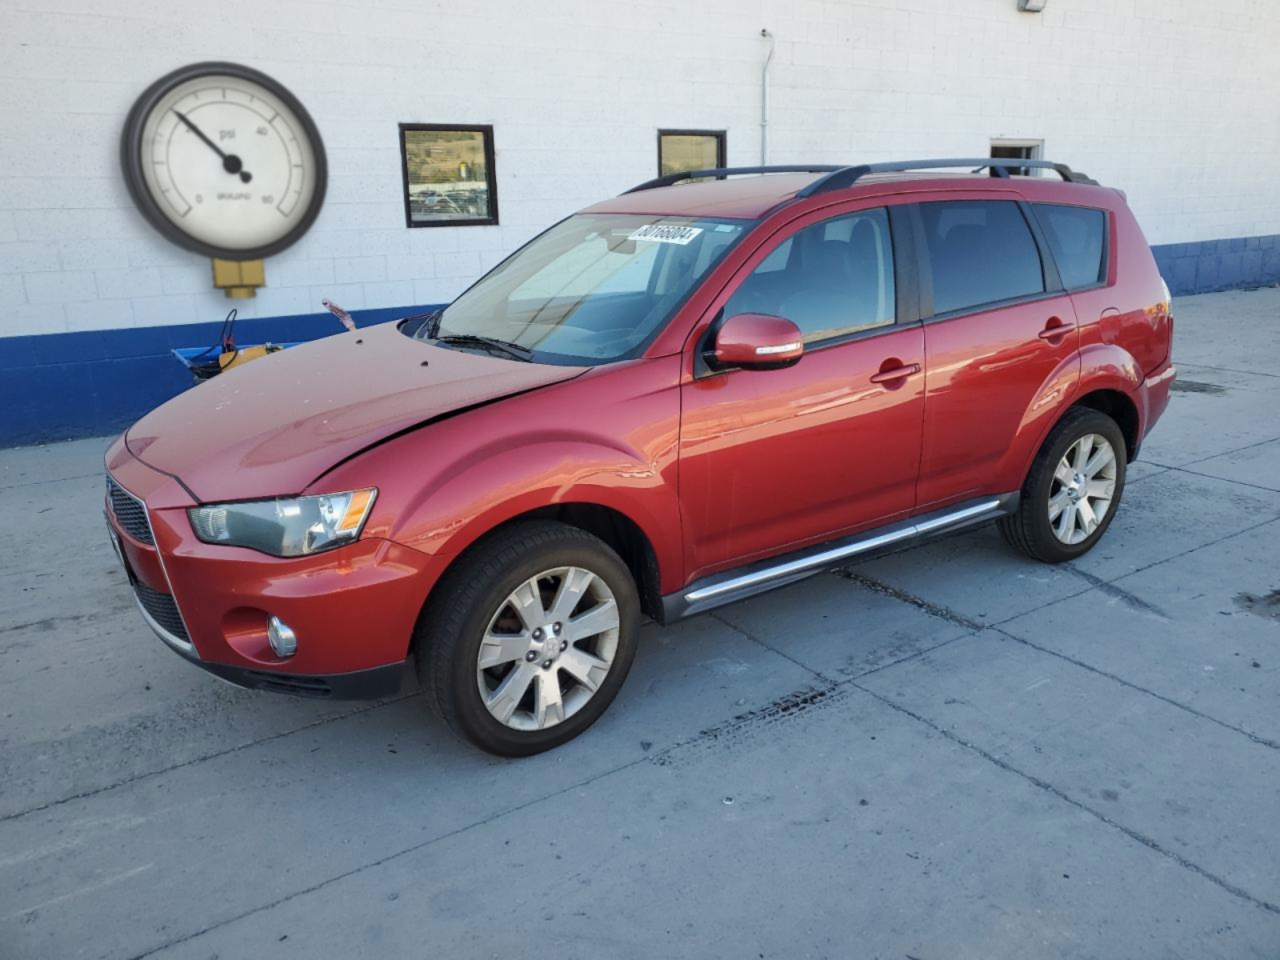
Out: **20** psi
